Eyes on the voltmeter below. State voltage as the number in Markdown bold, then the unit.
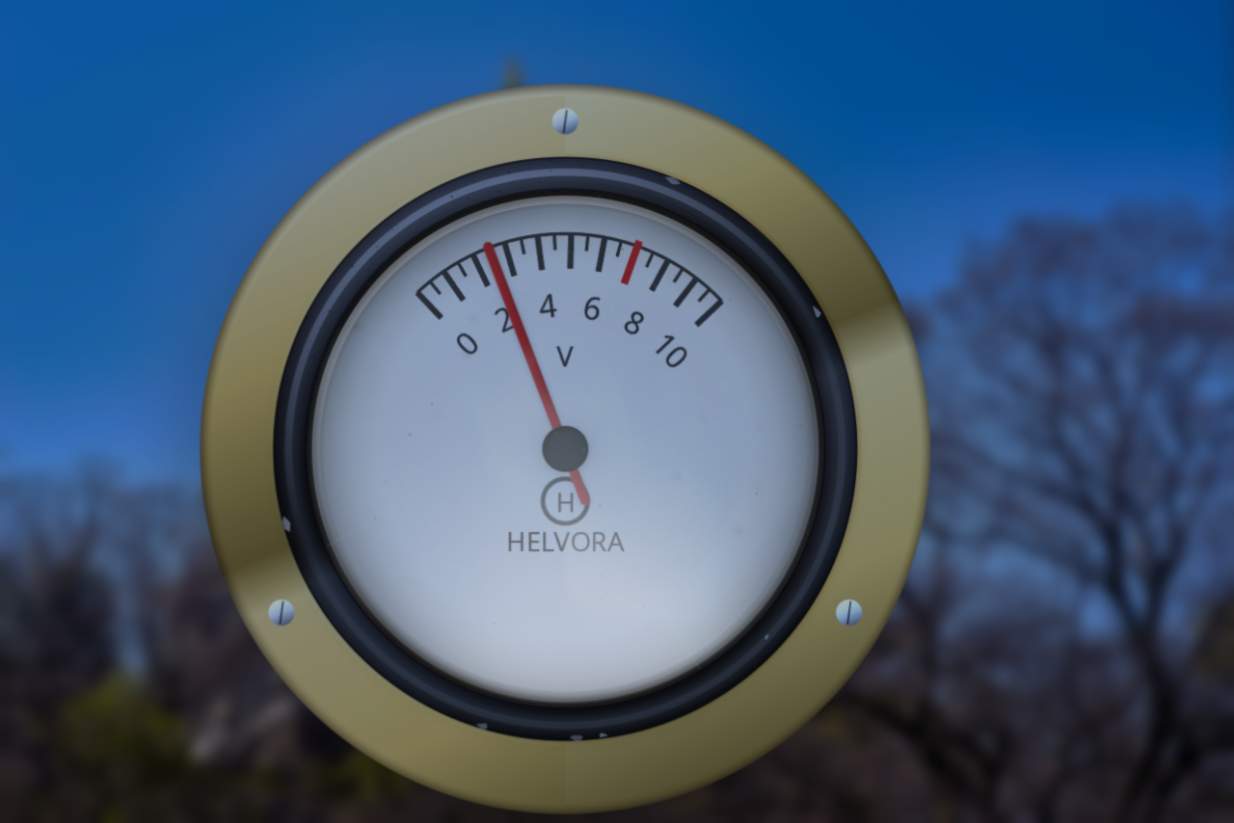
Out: **2.5** V
